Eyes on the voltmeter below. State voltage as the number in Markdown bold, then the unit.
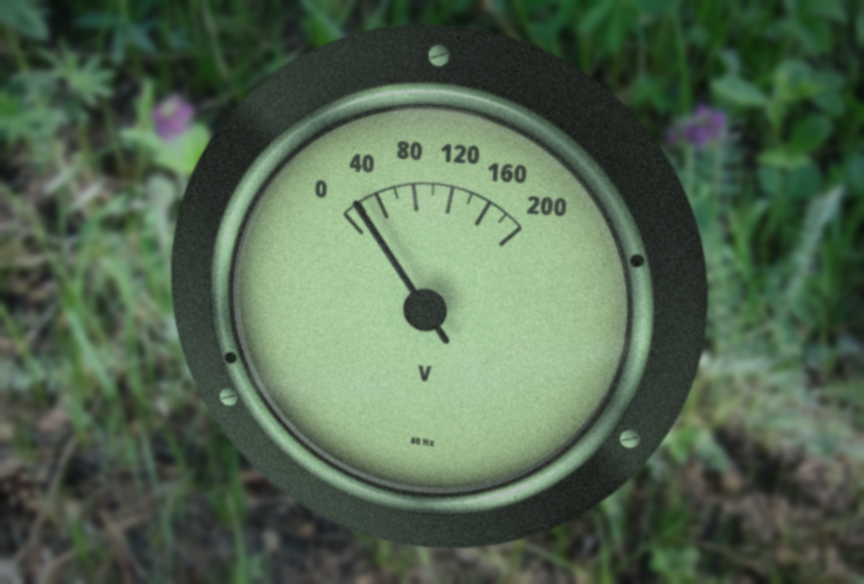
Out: **20** V
